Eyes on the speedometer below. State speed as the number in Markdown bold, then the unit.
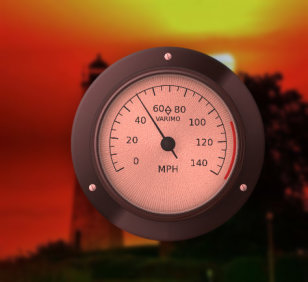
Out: **50** mph
